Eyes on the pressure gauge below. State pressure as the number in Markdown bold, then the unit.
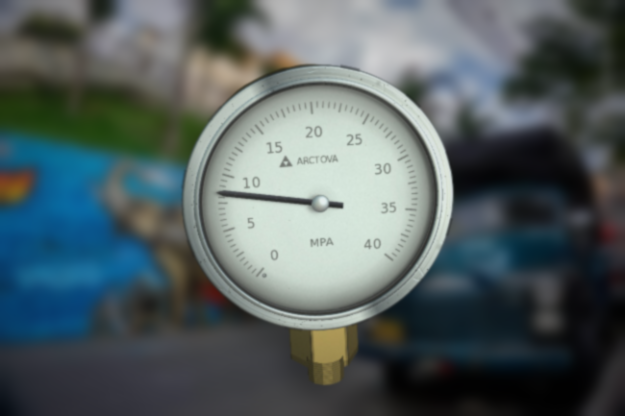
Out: **8.5** MPa
